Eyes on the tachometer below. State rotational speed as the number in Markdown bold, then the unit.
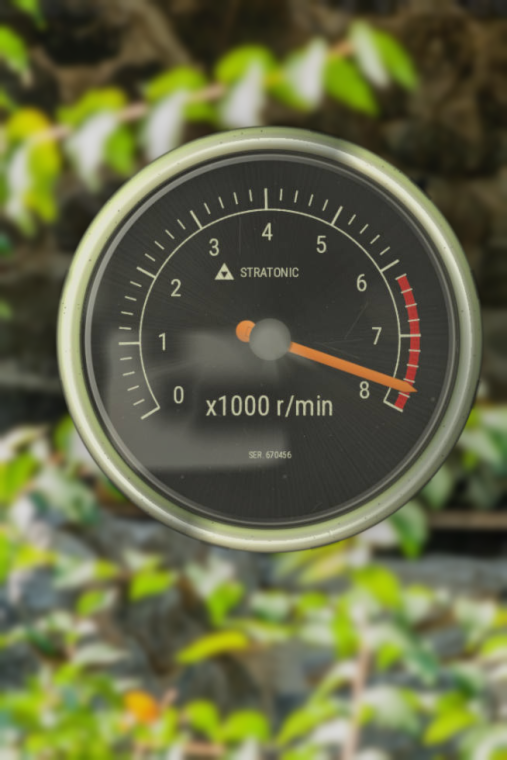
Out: **7700** rpm
